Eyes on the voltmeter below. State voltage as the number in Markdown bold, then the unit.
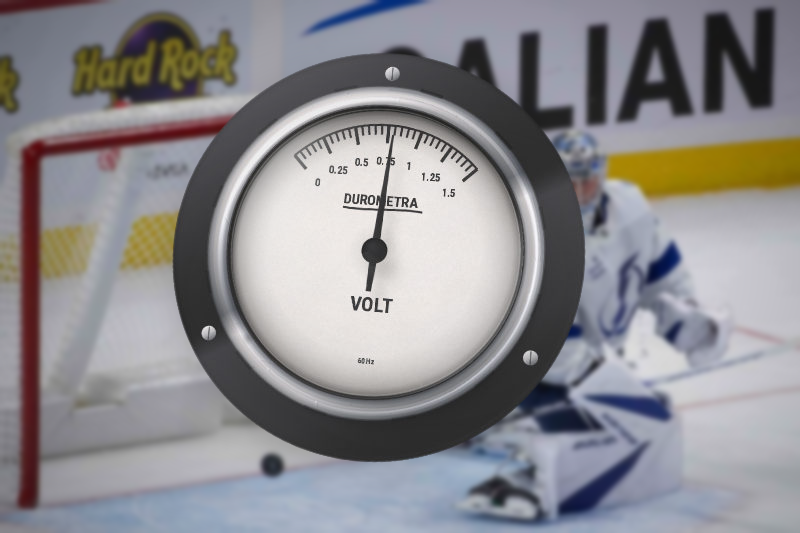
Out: **0.8** V
